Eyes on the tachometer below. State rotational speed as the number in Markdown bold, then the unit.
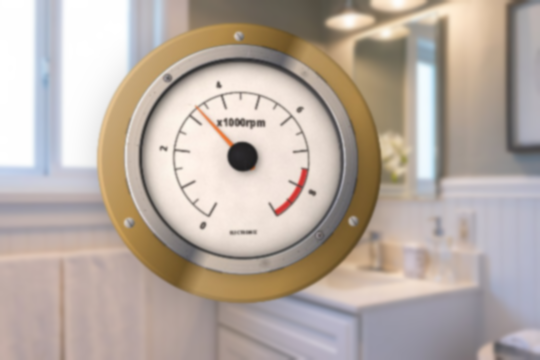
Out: **3250** rpm
